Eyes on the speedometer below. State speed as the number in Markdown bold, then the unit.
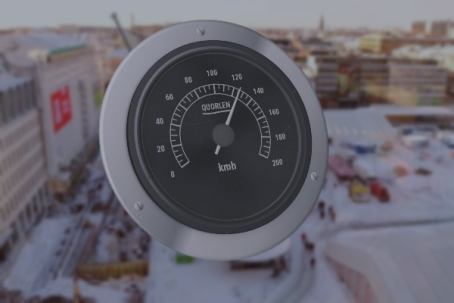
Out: **125** km/h
